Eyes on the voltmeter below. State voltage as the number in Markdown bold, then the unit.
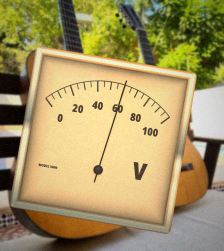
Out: **60** V
